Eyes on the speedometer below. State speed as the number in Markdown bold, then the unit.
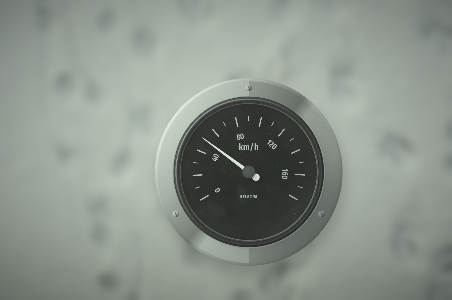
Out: **50** km/h
